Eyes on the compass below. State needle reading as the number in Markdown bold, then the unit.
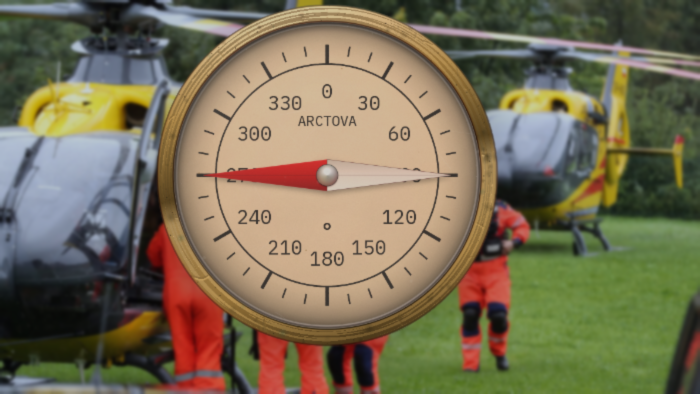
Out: **270** °
